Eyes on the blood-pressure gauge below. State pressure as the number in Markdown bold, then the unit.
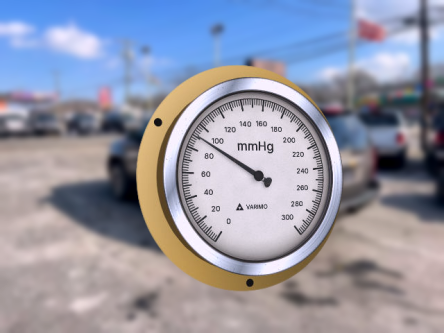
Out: **90** mmHg
